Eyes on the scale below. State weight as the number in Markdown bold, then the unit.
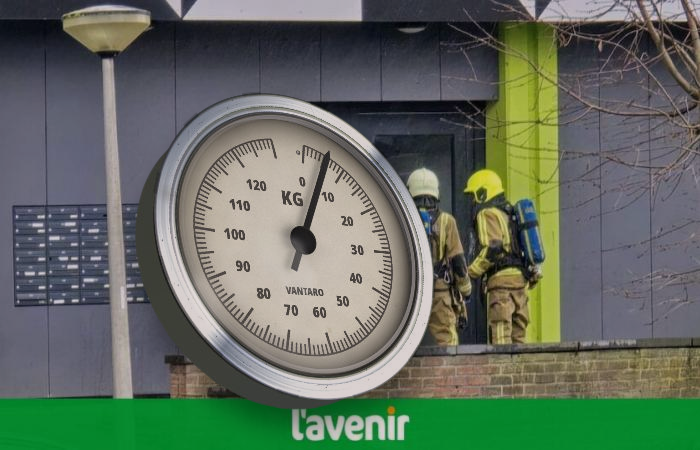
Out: **5** kg
